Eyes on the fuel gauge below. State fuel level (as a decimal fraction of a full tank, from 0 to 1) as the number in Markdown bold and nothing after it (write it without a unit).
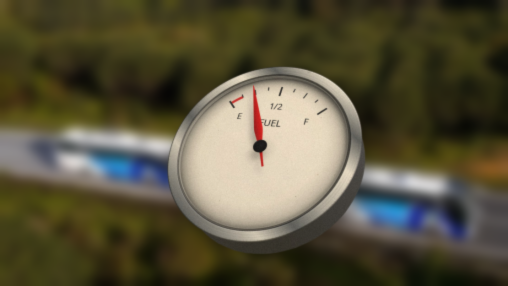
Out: **0.25**
